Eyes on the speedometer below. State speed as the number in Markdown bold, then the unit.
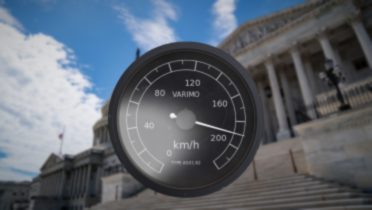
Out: **190** km/h
